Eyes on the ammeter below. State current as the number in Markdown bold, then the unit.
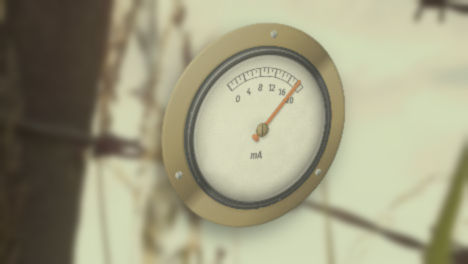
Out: **18** mA
